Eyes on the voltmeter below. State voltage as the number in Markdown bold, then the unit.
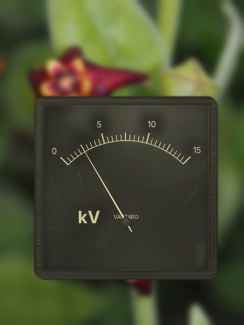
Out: **2.5** kV
